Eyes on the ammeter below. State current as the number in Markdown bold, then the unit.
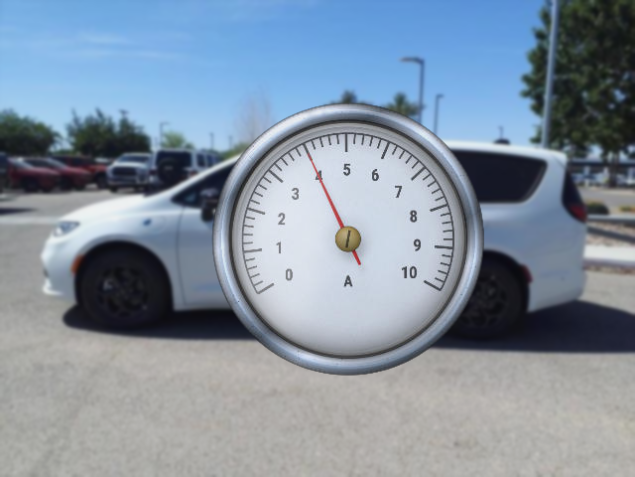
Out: **4** A
